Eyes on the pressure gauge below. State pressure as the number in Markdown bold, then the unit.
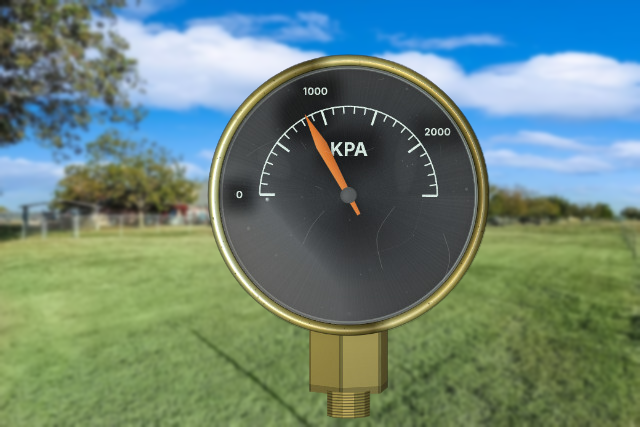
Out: **850** kPa
